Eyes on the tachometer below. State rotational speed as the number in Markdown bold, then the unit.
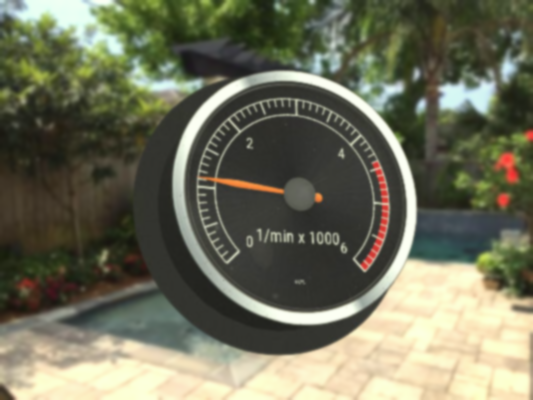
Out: **1100** rpm
